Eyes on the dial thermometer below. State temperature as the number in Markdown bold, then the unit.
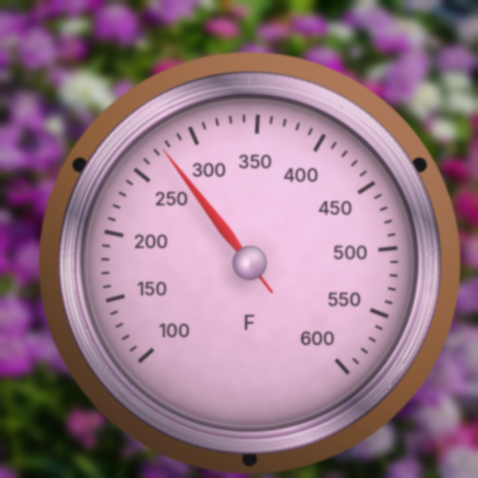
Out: **275** °F
